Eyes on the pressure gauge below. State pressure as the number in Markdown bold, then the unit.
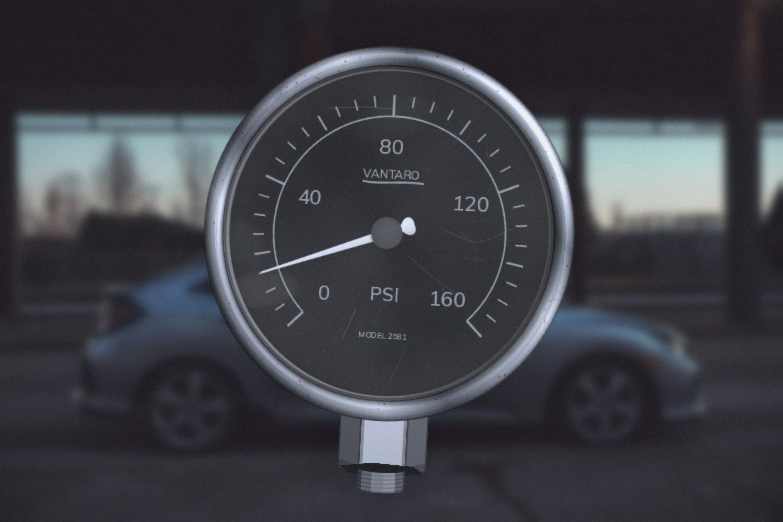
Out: **15** psi
